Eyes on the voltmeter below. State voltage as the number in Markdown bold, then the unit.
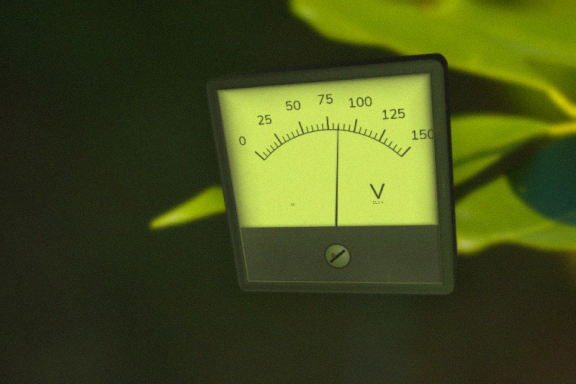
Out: **85** V
